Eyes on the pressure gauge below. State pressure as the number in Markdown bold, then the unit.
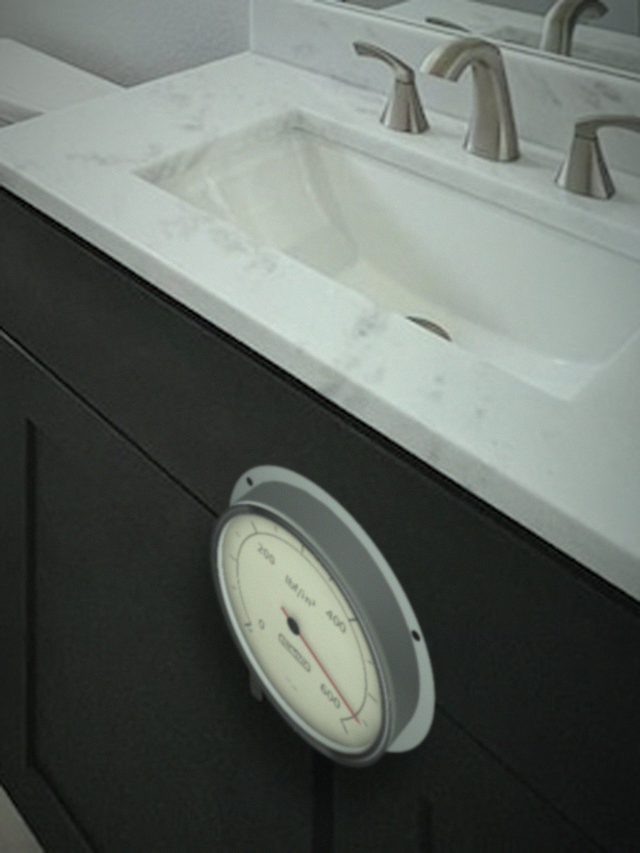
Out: **550** psi
